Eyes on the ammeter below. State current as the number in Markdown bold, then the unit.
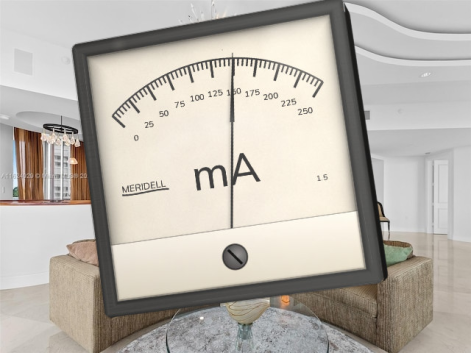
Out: **150** mA
